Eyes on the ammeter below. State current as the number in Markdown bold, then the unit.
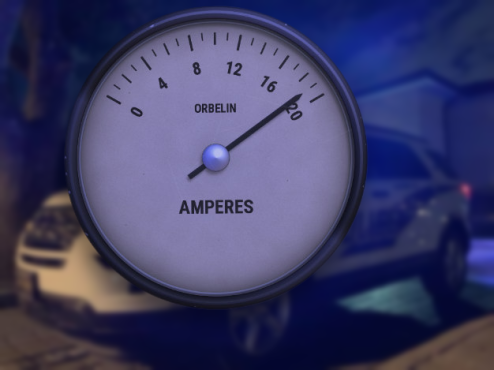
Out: **19** A
